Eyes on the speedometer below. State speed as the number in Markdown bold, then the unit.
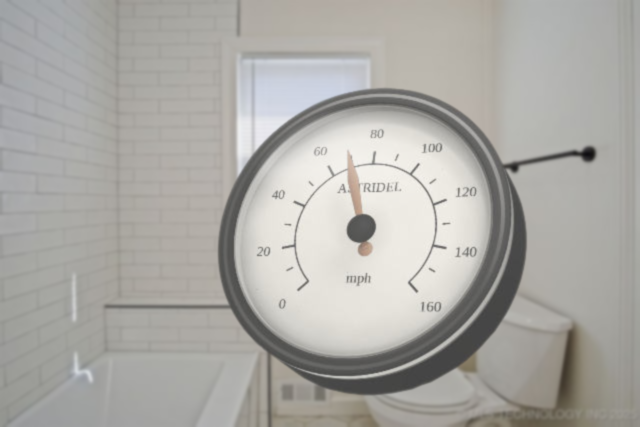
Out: **70** mph
